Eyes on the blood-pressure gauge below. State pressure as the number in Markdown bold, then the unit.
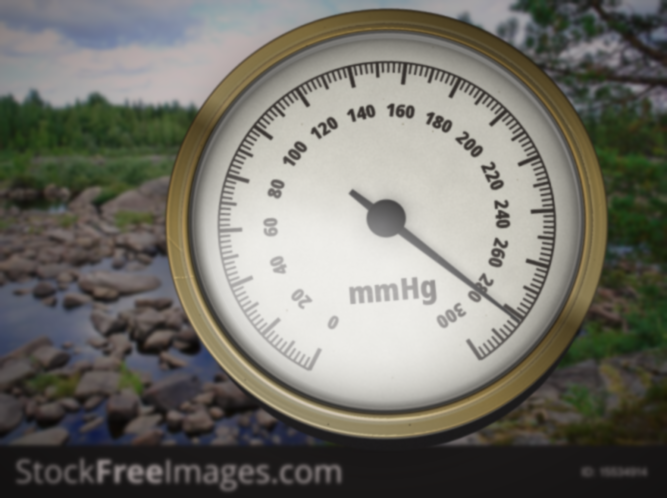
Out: **282** mmHg
